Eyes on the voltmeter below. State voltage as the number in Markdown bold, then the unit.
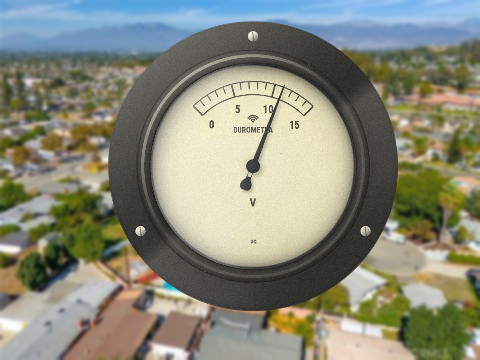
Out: **11** V
